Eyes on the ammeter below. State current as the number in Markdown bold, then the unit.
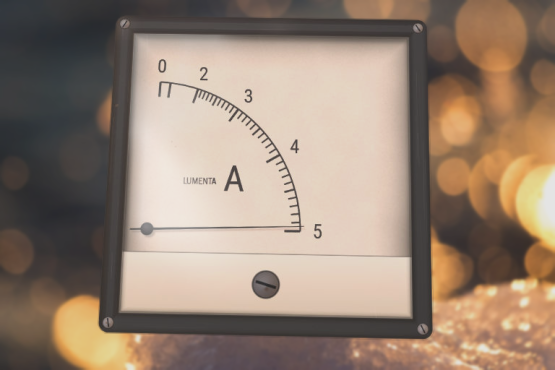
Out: **4.95** A
